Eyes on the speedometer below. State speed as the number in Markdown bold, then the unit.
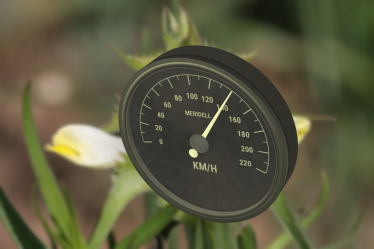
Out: **140** km/h
